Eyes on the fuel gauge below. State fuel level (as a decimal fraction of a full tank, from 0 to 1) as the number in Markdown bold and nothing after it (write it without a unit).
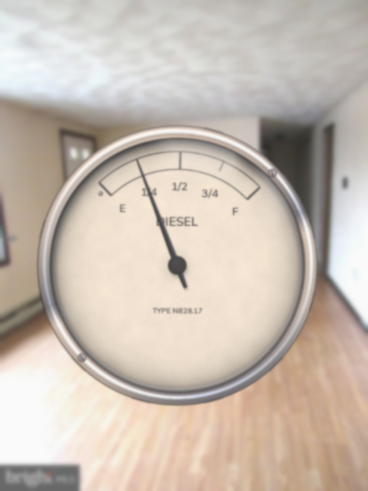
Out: **0.25**
